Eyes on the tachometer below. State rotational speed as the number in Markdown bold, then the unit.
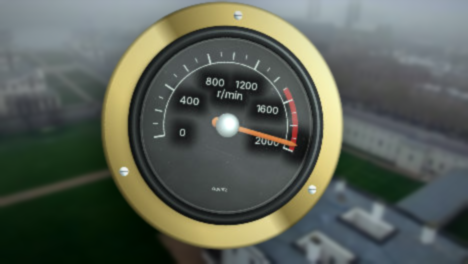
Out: **1950** rpm
